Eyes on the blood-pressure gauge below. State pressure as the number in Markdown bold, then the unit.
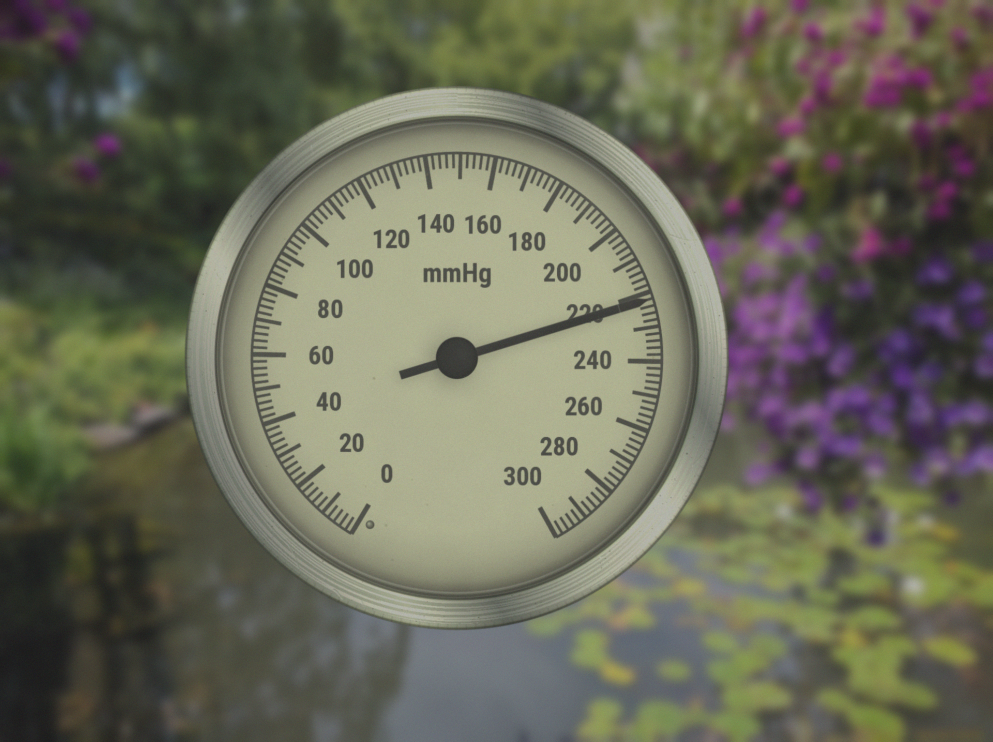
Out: **222** mmHg
